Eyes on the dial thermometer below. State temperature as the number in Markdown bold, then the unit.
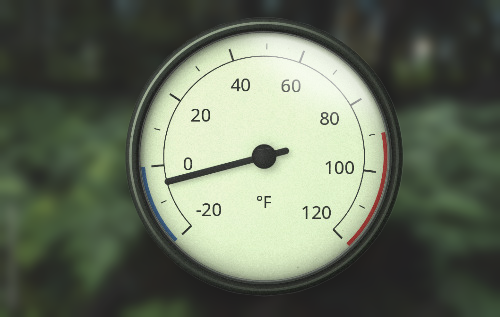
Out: **-5** °F
